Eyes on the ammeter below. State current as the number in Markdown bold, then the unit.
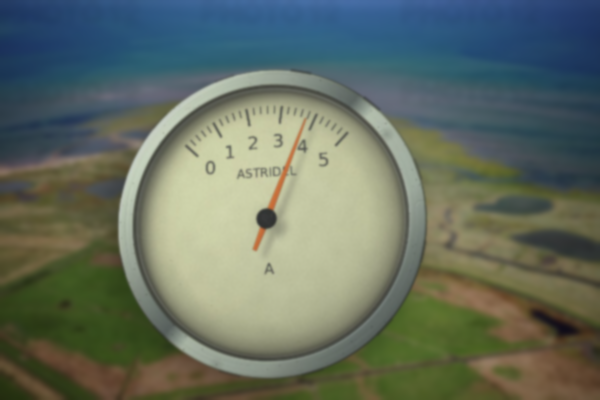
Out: **3.8** A
